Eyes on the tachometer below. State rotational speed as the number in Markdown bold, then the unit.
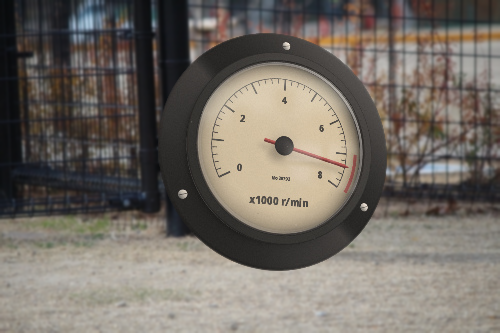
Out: **7400** rpm
